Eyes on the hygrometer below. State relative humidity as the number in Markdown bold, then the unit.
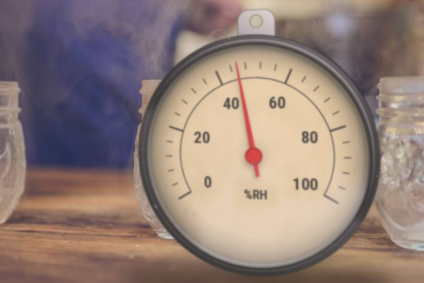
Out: **46** %
